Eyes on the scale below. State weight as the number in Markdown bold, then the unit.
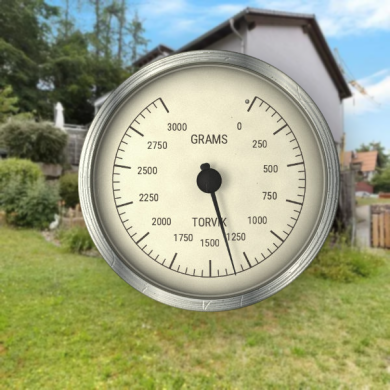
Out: **1350** g
